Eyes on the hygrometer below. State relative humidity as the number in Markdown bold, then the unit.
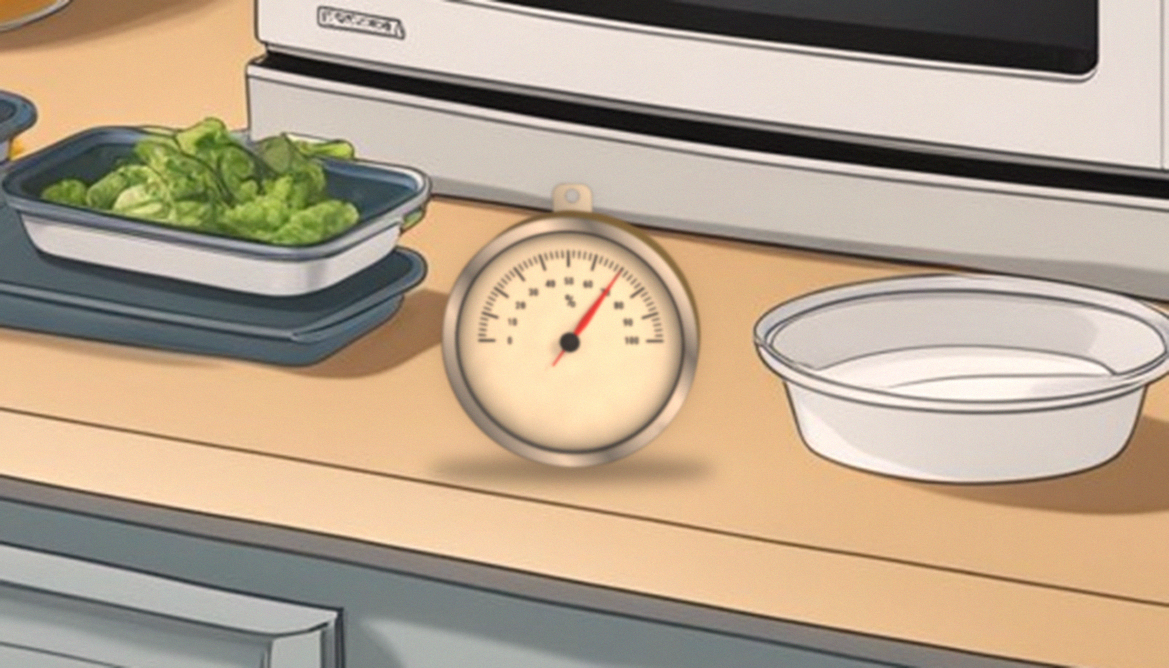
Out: **70** %
